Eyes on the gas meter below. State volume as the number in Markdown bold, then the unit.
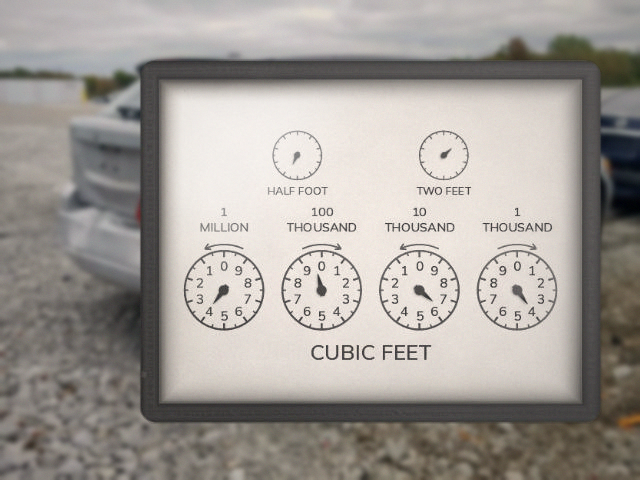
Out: **396400** ft³
